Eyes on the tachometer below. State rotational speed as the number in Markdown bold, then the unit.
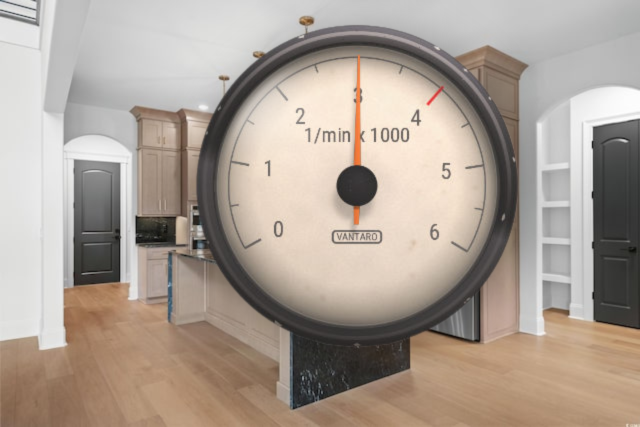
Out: **3000** rpm
